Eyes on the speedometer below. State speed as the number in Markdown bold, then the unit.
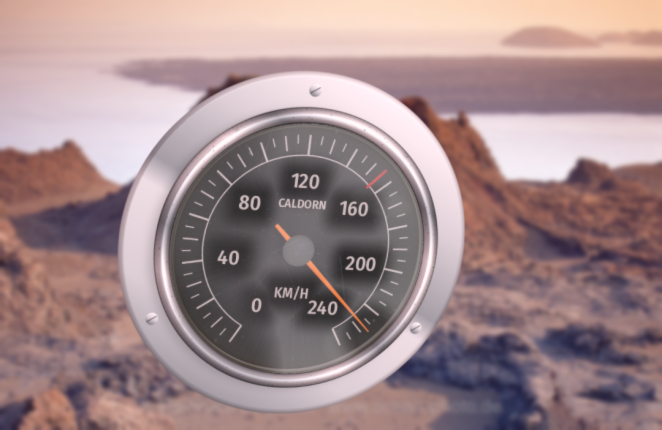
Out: **227.5** km/h
